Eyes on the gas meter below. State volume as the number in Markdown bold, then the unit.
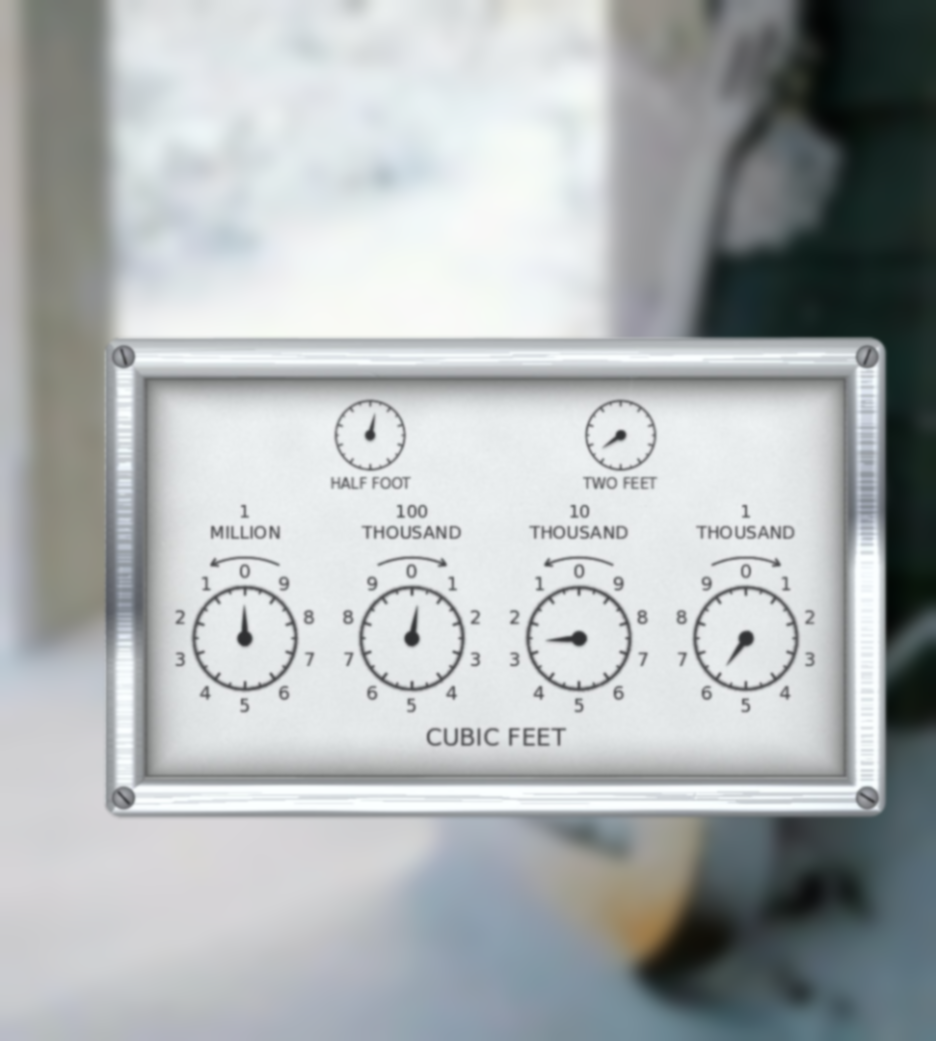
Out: **2600** ft³
